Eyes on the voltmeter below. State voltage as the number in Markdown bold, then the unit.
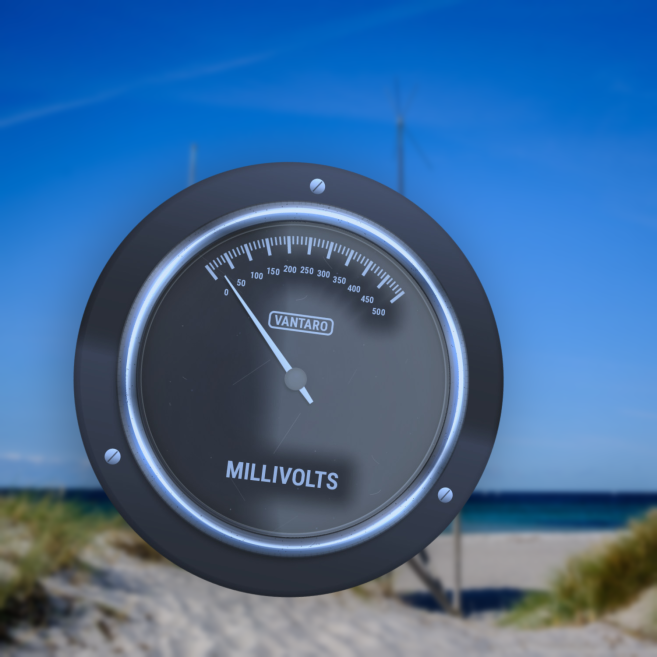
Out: **20** mV
